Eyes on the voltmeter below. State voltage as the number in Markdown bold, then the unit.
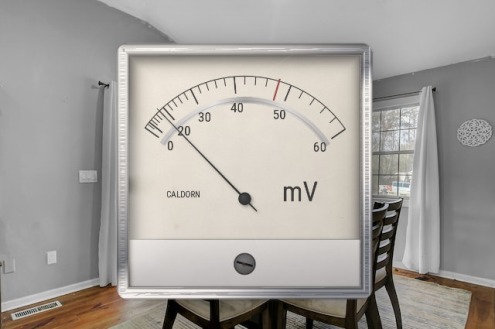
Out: **18** mV
